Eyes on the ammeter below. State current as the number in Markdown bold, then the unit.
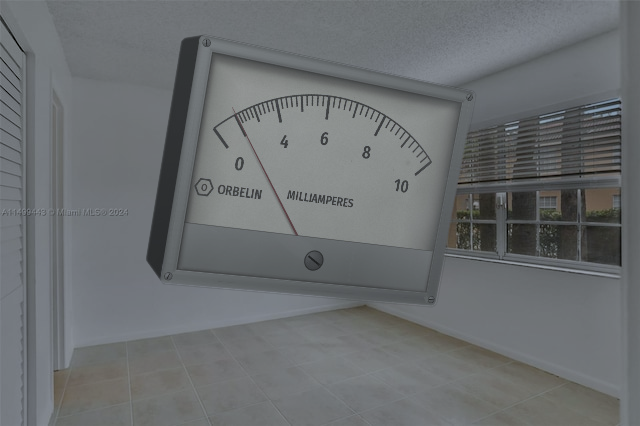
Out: **2** mA
